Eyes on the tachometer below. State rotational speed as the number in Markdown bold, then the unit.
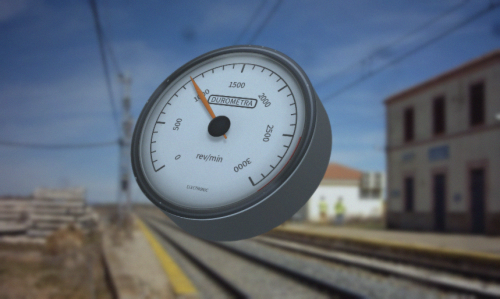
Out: **1000** rpm
